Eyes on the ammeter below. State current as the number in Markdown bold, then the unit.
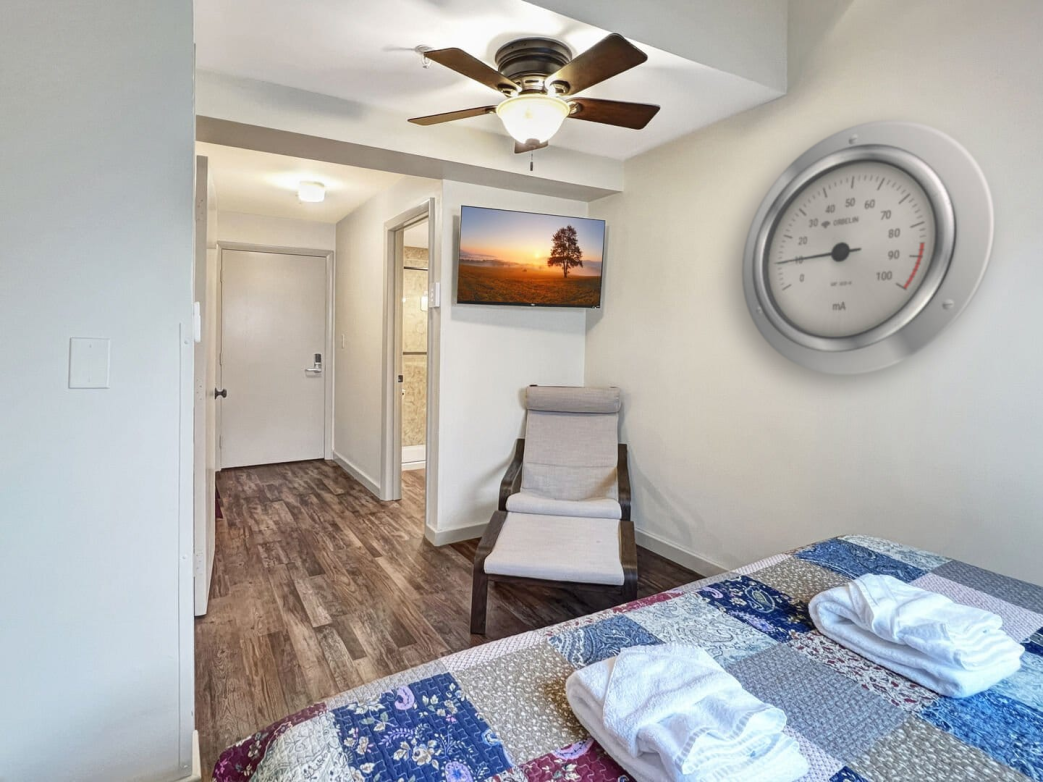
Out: **10** mA
